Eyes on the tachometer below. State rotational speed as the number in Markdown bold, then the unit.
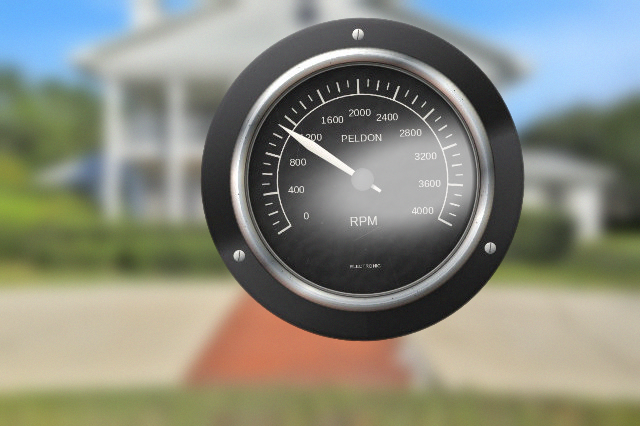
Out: **1100** rpm
